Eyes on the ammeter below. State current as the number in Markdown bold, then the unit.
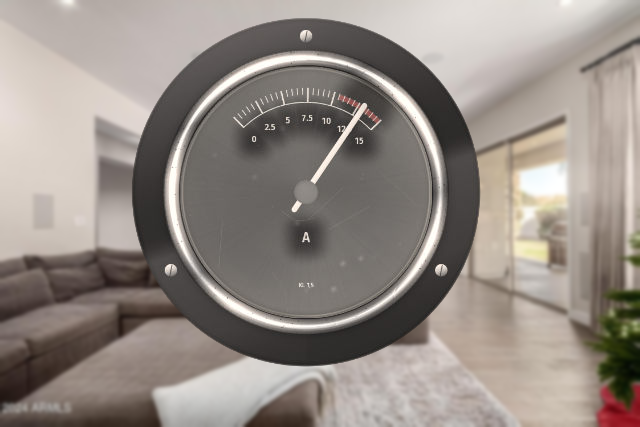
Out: **13** A
